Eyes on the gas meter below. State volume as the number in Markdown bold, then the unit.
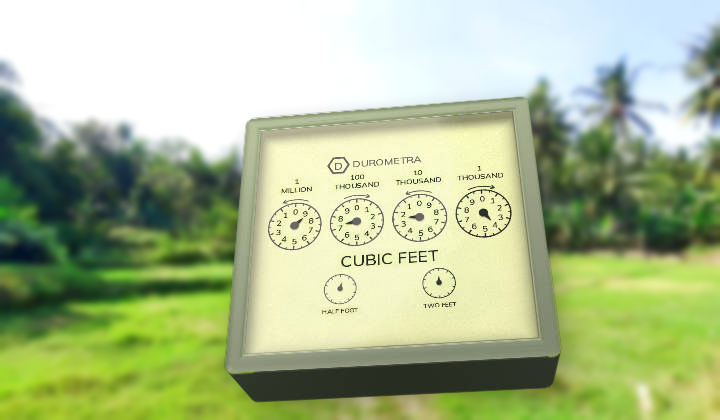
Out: **872400** ft³
